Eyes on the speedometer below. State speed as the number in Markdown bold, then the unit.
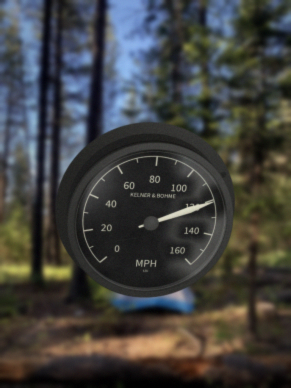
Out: **120** mph
